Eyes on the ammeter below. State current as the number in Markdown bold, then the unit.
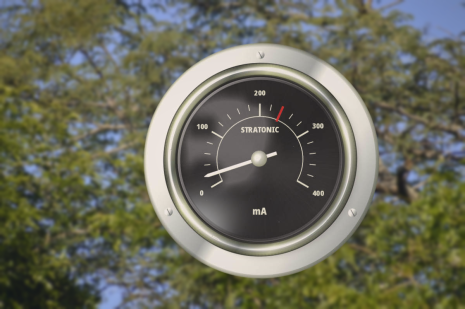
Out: **20** mA
